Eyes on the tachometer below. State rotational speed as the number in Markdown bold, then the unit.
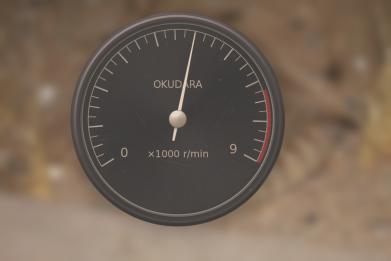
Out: **5000** rpm
